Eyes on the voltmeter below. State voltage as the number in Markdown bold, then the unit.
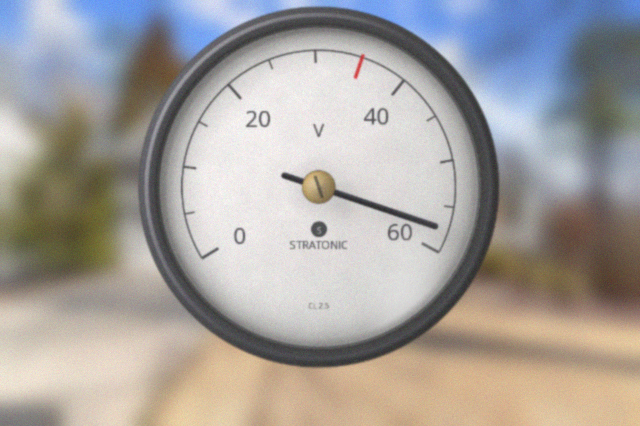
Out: **57.5** V
